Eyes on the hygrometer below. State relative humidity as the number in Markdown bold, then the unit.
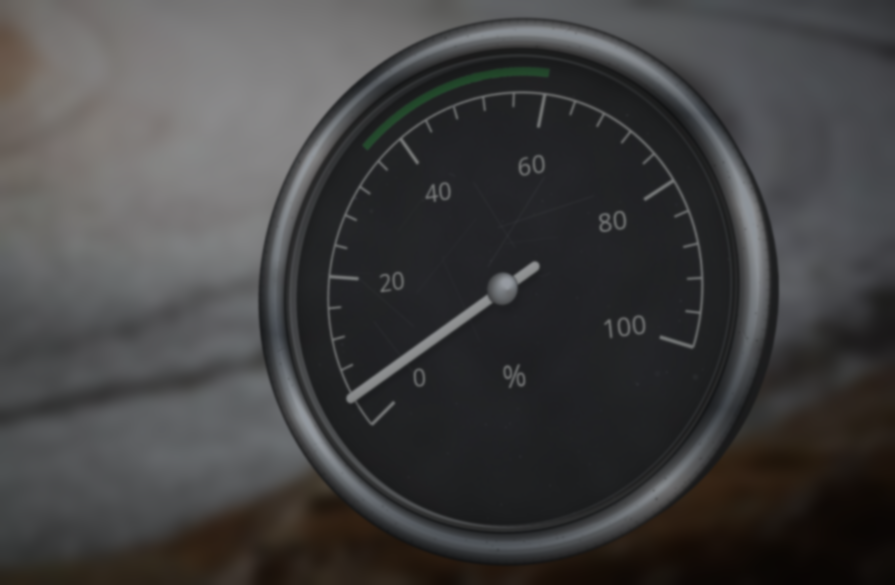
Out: **4** %
